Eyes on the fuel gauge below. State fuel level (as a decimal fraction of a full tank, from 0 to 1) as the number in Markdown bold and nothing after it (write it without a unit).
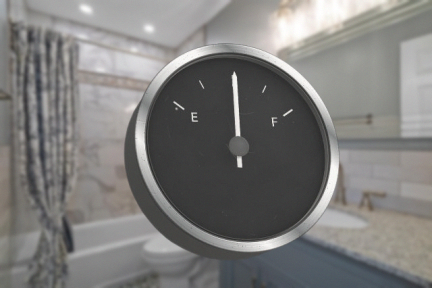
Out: **0.5**
